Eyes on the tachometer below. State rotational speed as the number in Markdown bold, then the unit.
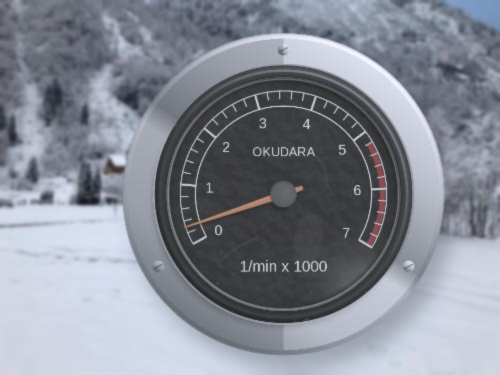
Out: **300** rpm
